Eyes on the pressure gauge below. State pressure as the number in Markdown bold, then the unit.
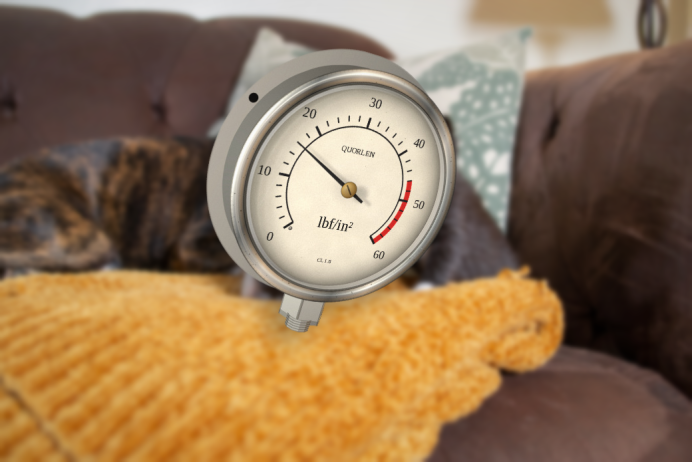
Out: **16** psi
